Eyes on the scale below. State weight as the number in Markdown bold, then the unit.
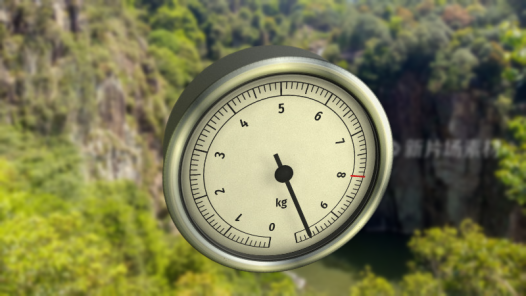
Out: **9.7** kg
